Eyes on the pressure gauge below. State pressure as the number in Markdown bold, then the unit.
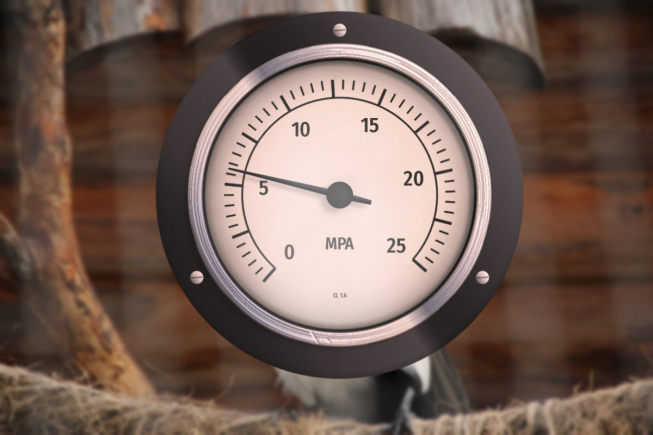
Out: **5.75** MPa
